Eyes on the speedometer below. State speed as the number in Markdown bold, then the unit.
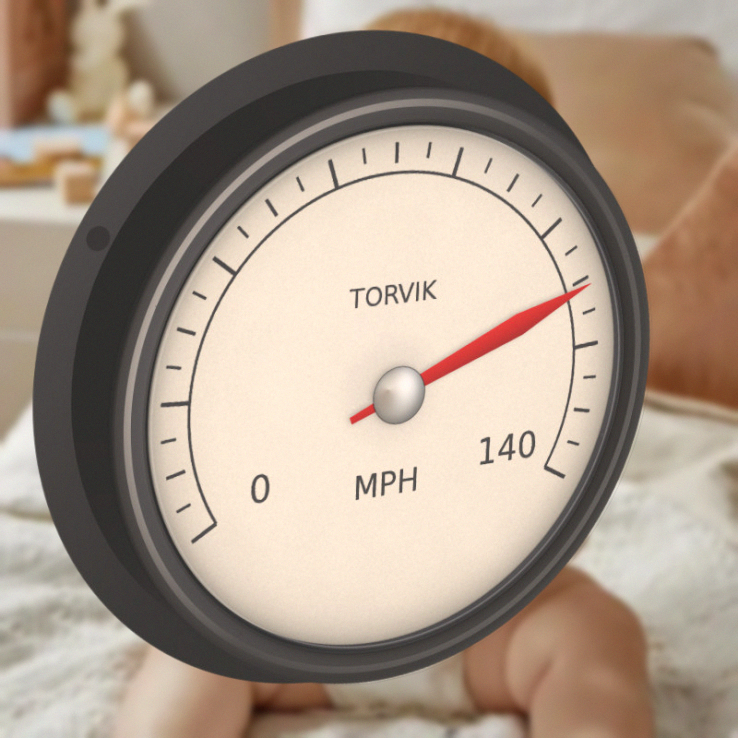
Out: **110** mph
